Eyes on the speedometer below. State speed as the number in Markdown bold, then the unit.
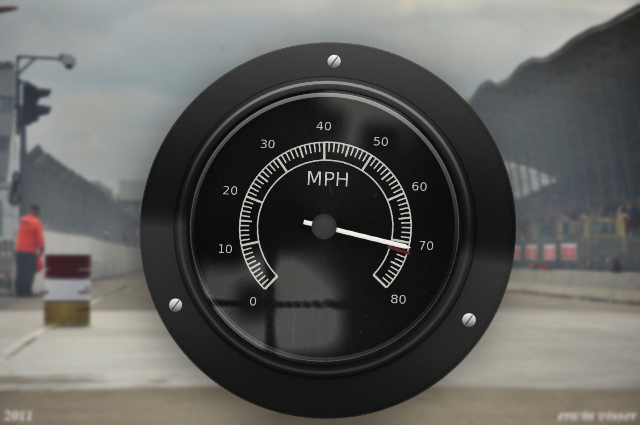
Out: **71** mph
